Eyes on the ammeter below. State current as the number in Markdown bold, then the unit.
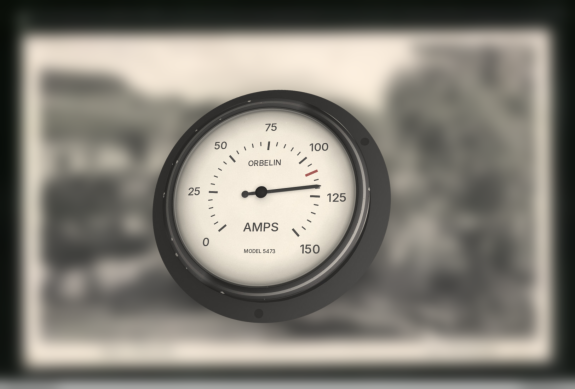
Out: **120** A
